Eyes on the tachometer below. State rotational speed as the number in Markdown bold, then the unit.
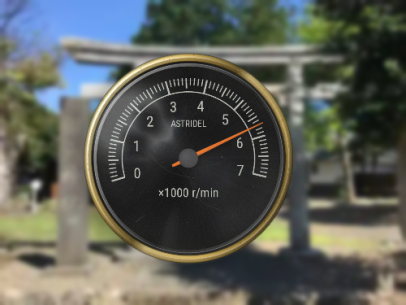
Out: **5700** rpm
